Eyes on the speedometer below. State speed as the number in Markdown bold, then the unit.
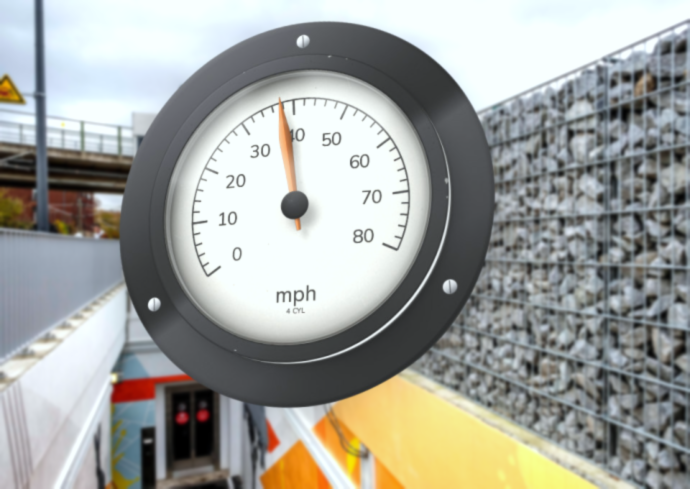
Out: **38** mph
